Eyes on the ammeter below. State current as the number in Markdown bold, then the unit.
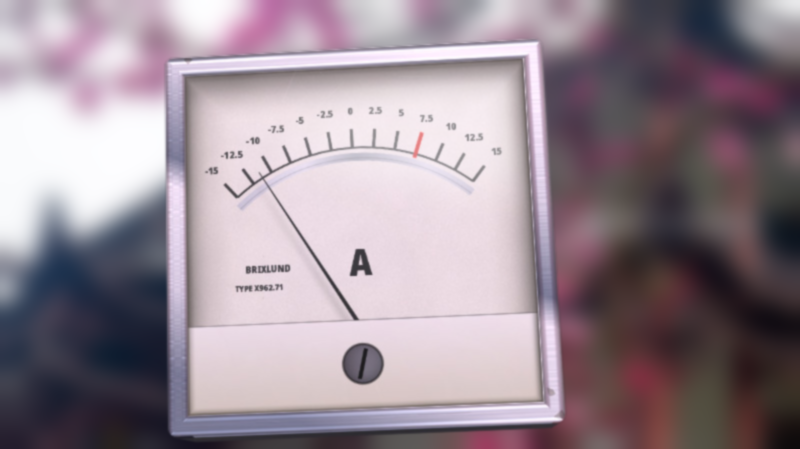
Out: **-11.25** A
